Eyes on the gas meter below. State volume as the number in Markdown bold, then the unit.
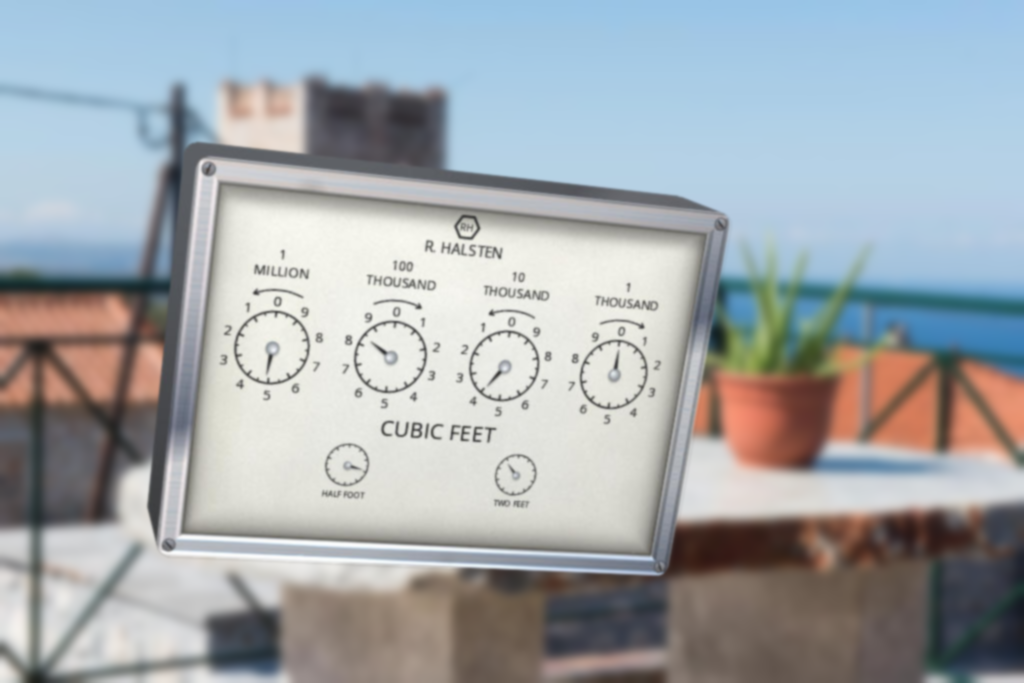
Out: **484000** ft³
